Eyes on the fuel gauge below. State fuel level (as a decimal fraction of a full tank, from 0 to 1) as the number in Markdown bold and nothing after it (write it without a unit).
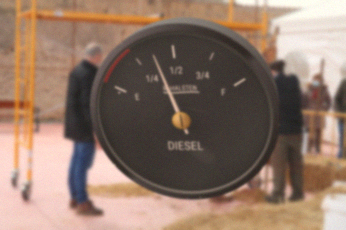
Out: **0.375**
